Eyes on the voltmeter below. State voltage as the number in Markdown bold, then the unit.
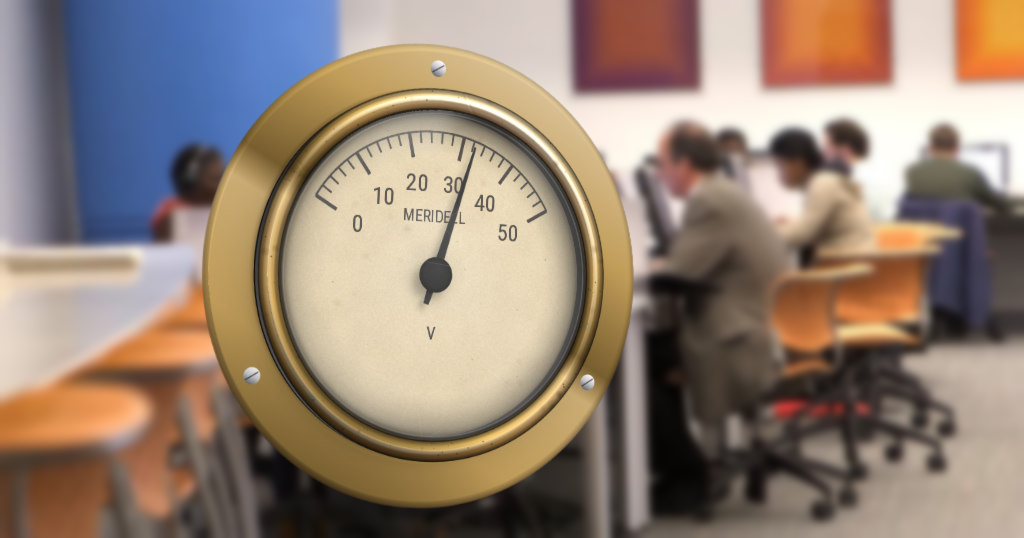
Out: **32** V
